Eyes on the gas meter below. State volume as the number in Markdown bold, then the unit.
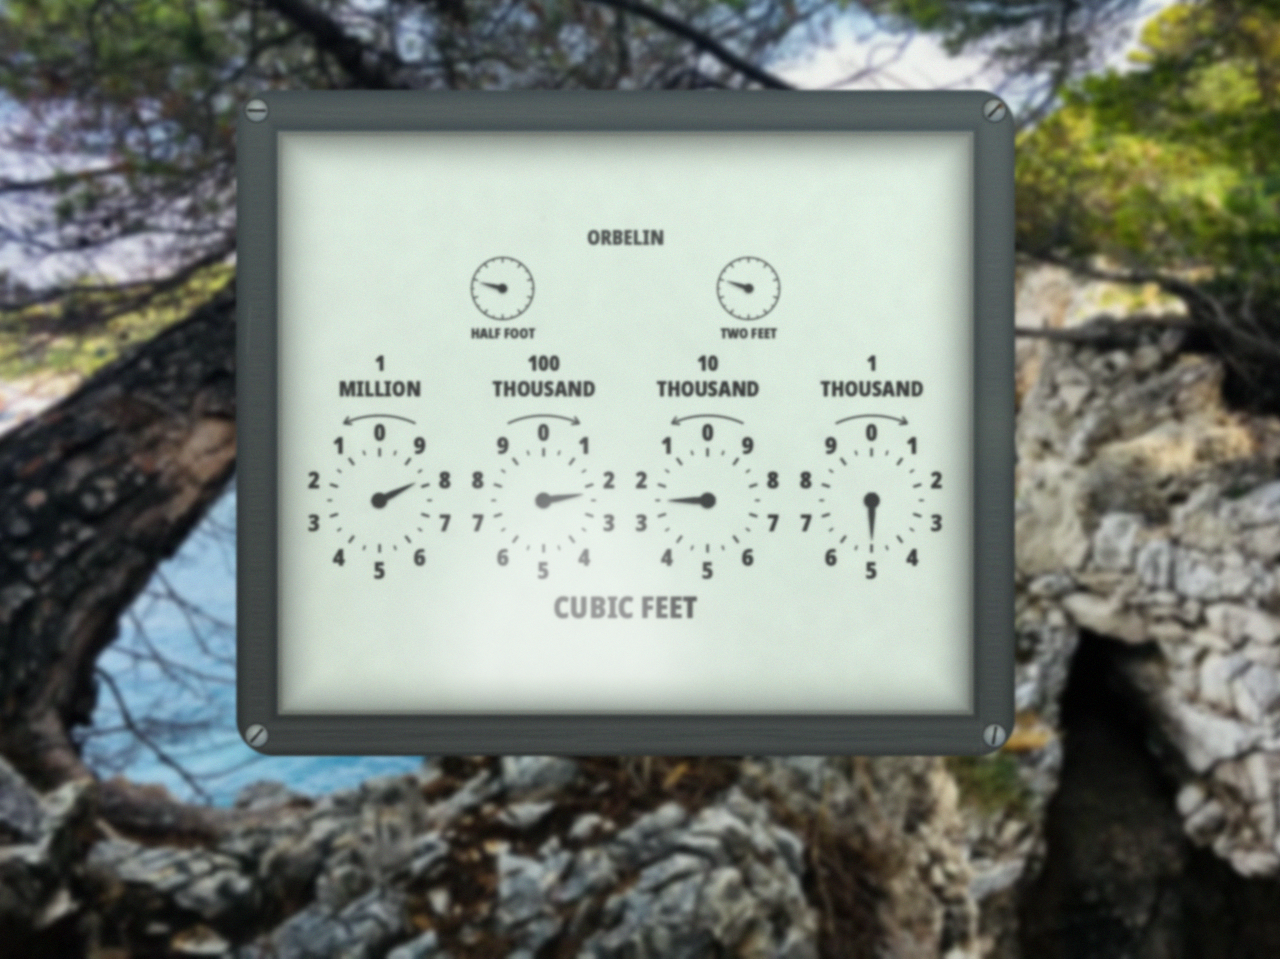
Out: **822500** ft³
